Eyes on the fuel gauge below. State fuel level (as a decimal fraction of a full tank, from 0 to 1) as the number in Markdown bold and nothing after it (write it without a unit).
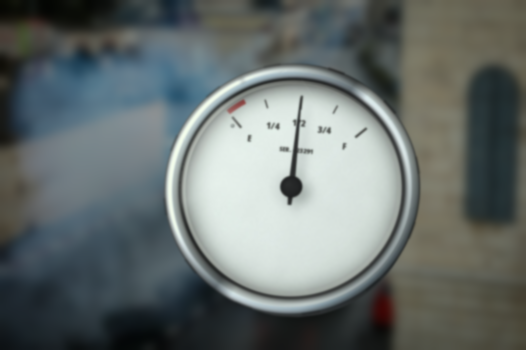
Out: **0.5**
